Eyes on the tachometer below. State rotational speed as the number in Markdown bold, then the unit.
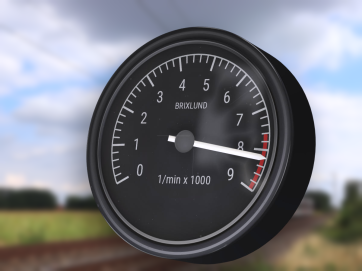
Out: **8200** rpm
